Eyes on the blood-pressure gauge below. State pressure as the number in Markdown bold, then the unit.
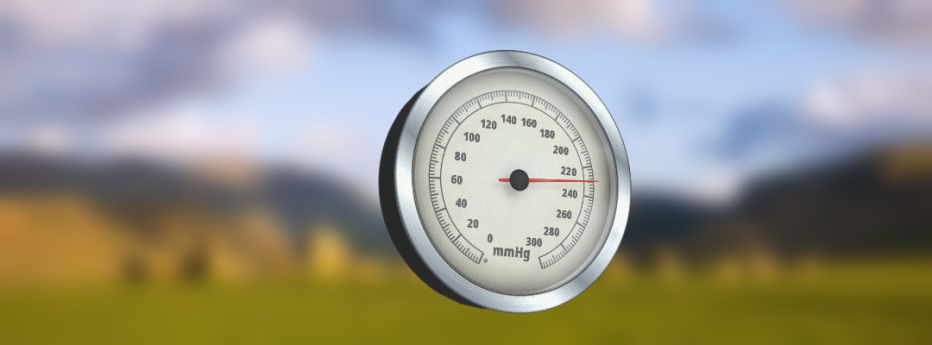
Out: **230** mmHg
